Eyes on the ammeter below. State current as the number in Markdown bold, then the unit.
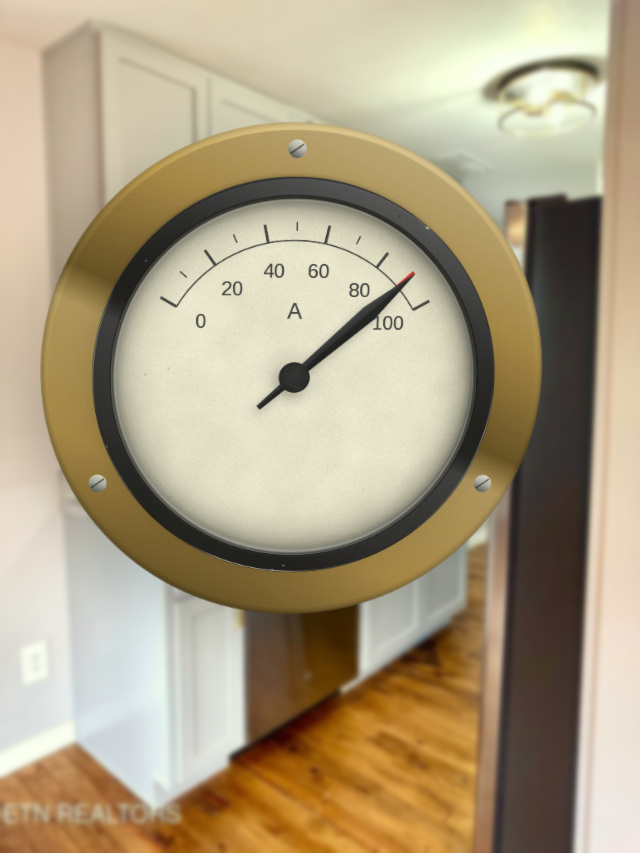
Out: **90** A
